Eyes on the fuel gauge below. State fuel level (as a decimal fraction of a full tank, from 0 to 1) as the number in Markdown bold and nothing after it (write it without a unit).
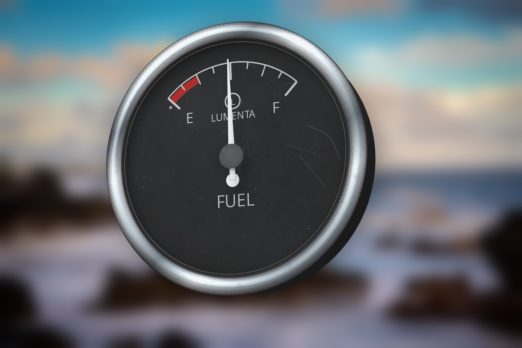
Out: **0.5**
